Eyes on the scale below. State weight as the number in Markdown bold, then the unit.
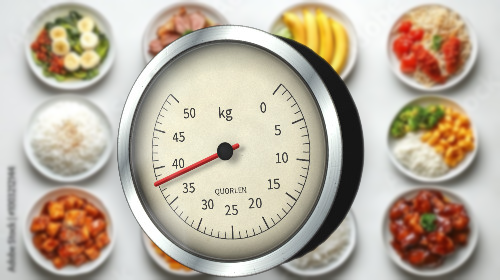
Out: **38** kg
